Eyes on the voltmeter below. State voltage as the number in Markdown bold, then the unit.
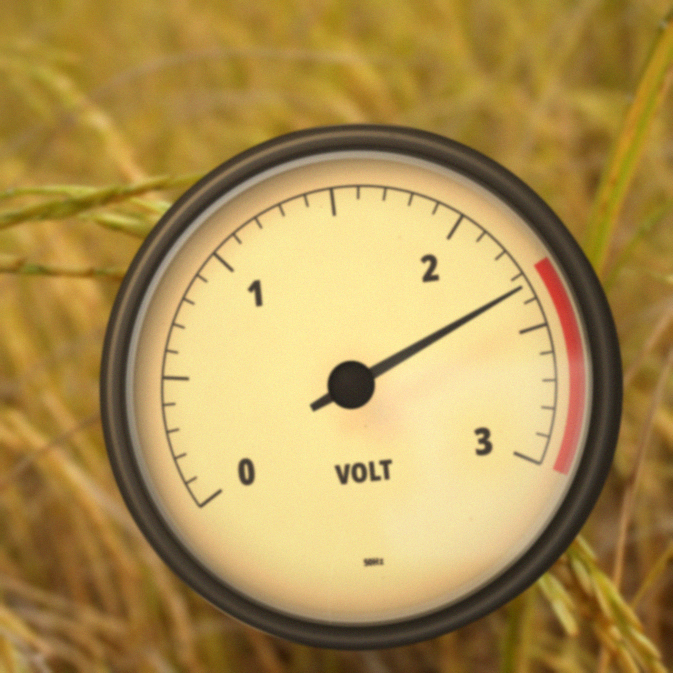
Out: **2.35** V
